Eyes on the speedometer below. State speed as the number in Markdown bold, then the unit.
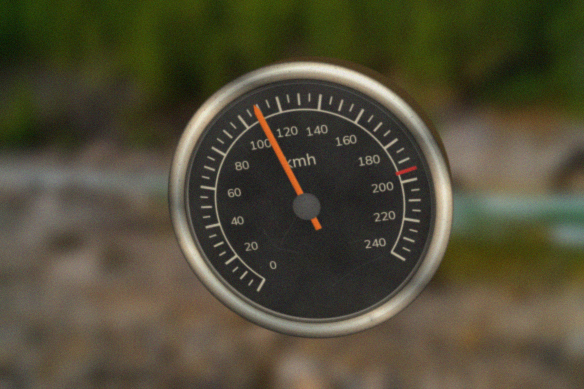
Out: **110** km/h
